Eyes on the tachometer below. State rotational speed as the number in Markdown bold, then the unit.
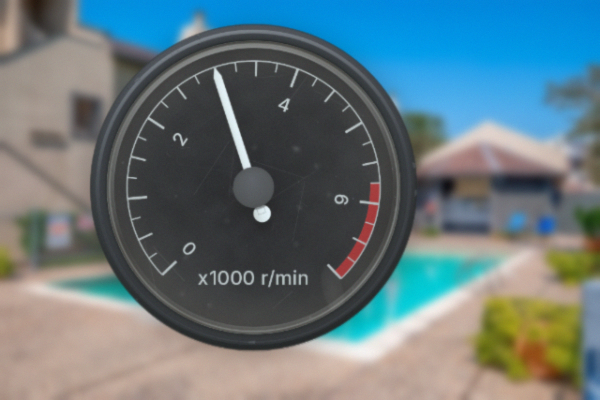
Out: **3000** rpm
